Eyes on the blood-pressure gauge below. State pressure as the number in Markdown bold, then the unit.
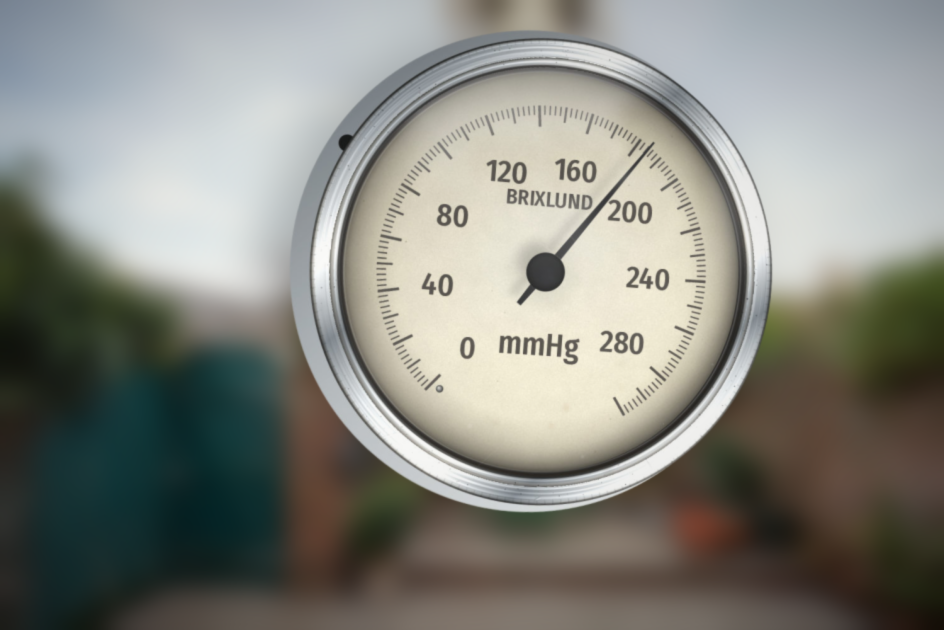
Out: **184** mmHg
